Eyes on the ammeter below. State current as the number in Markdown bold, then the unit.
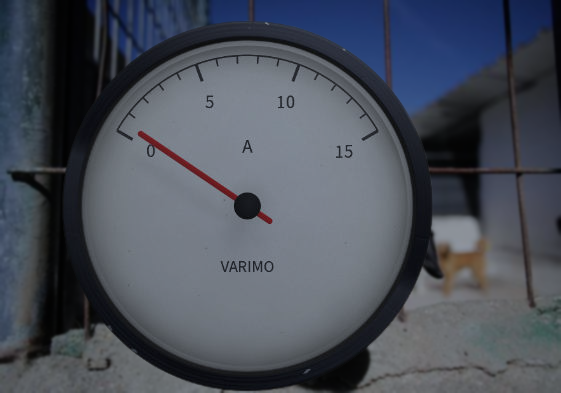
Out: **0.5** A
